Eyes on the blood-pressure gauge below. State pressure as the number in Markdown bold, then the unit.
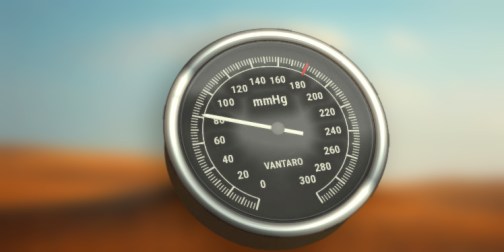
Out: **80** mmHg
